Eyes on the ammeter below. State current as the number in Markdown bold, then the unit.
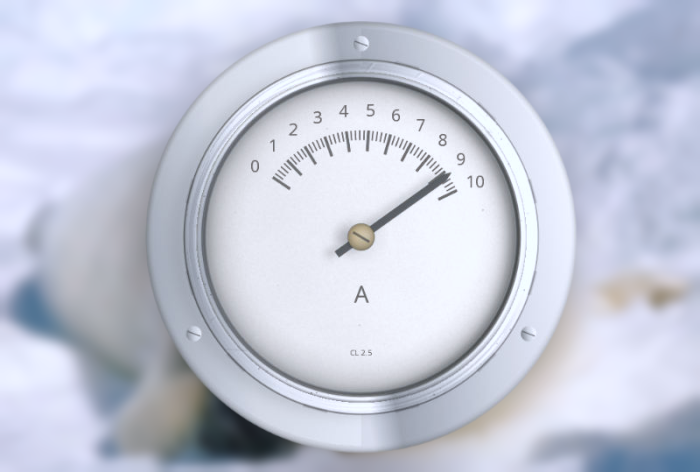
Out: **9.2** A
